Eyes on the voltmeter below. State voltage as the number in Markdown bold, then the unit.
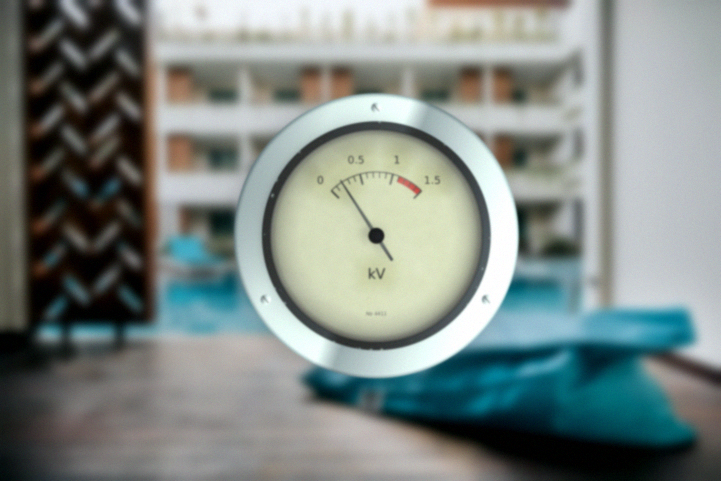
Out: **0.2** kV
